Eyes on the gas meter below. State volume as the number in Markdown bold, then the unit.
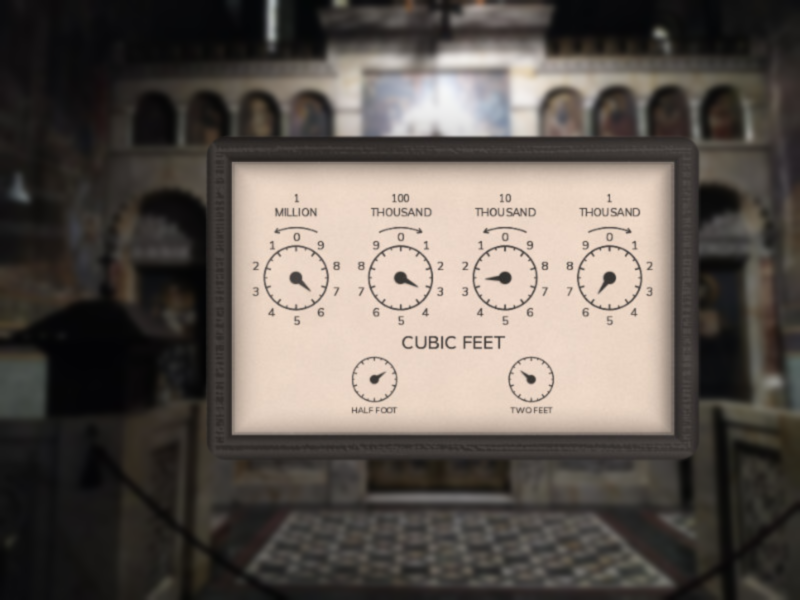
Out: **632600** ft³
